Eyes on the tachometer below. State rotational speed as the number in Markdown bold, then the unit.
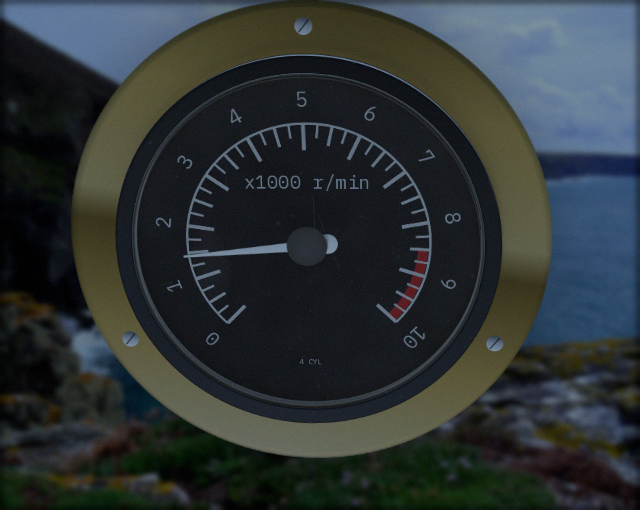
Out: **1500** rpm
